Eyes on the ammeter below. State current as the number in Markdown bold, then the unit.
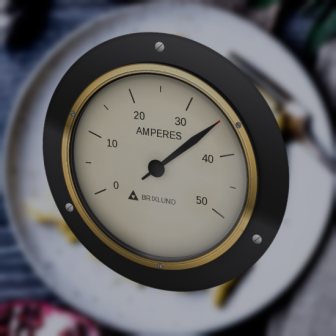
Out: **35** A
